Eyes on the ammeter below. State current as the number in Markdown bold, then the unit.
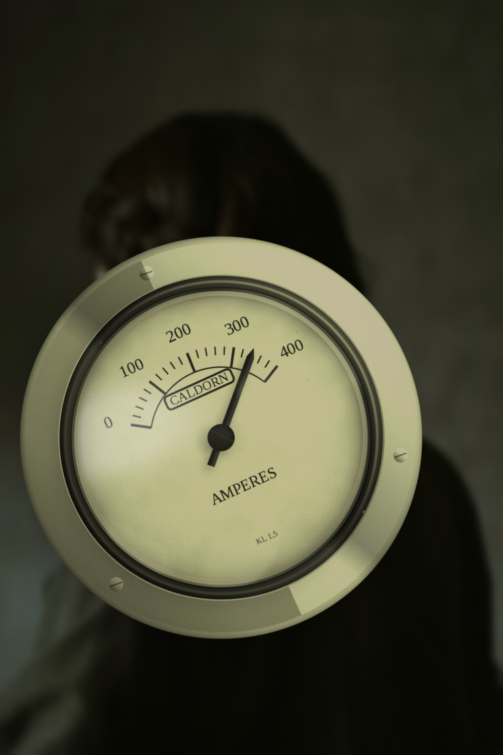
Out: **340** A
